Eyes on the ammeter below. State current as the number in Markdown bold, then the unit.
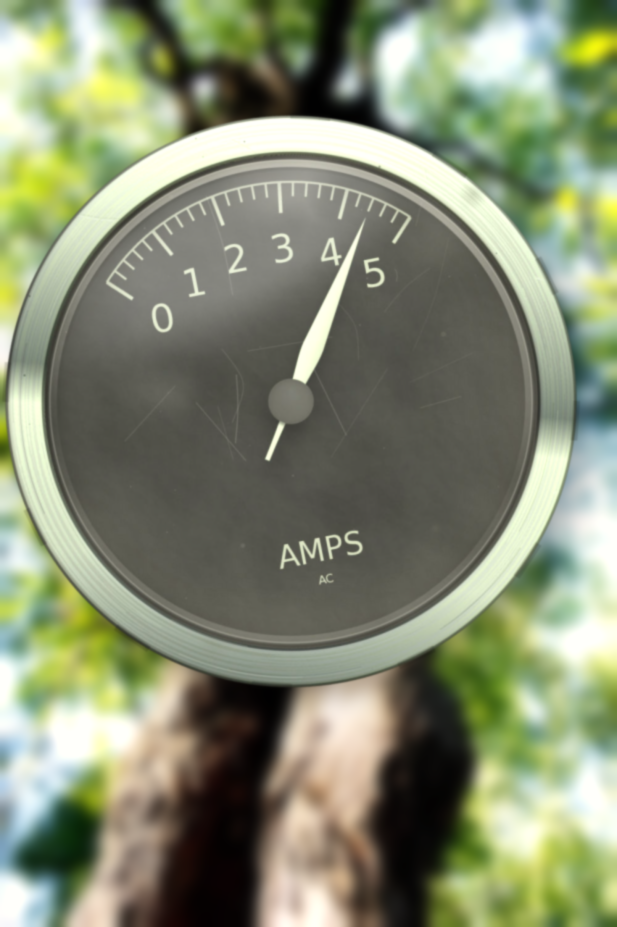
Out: **4.4** A
